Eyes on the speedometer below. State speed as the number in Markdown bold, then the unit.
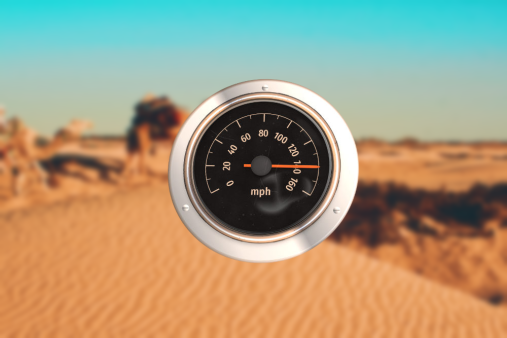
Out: **140** mph
